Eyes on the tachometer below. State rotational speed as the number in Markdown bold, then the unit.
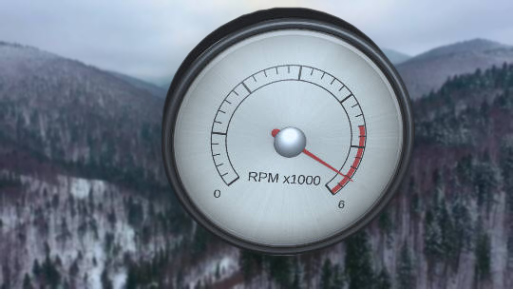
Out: **5600** rpm
